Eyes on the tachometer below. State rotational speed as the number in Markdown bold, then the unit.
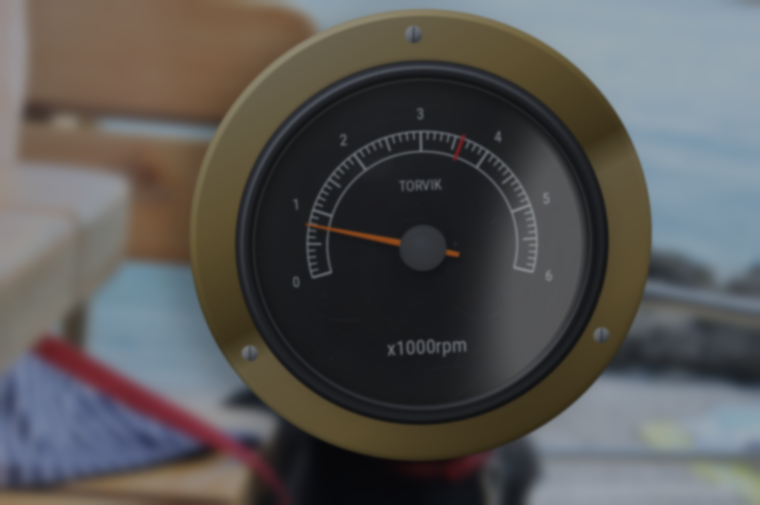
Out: **800** rpm
